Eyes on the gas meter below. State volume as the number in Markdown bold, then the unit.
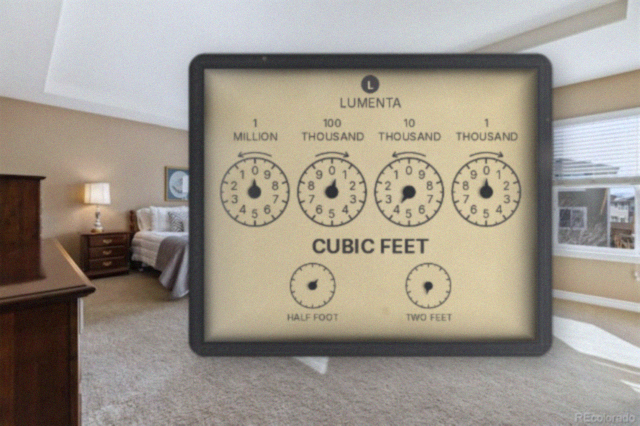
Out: **4000** ft³
